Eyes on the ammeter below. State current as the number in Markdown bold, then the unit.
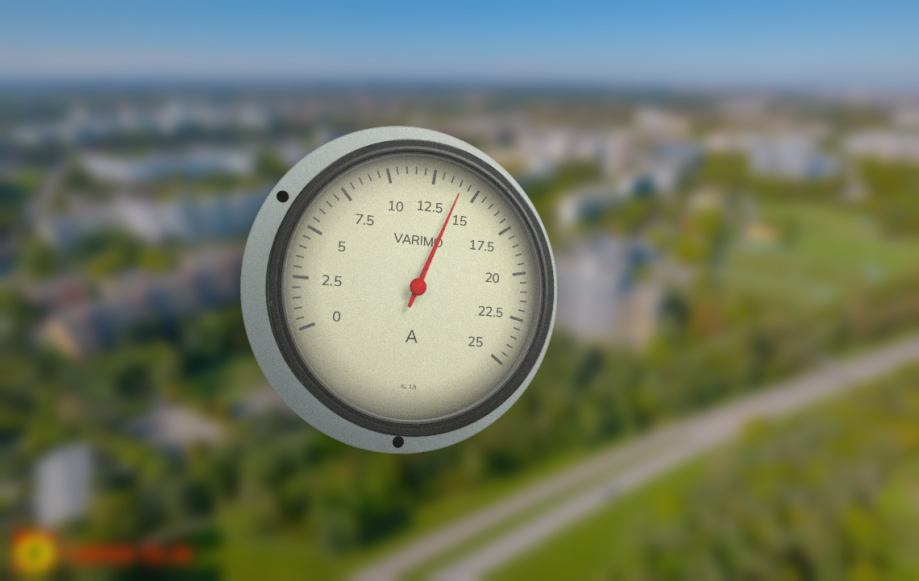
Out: **14** A
